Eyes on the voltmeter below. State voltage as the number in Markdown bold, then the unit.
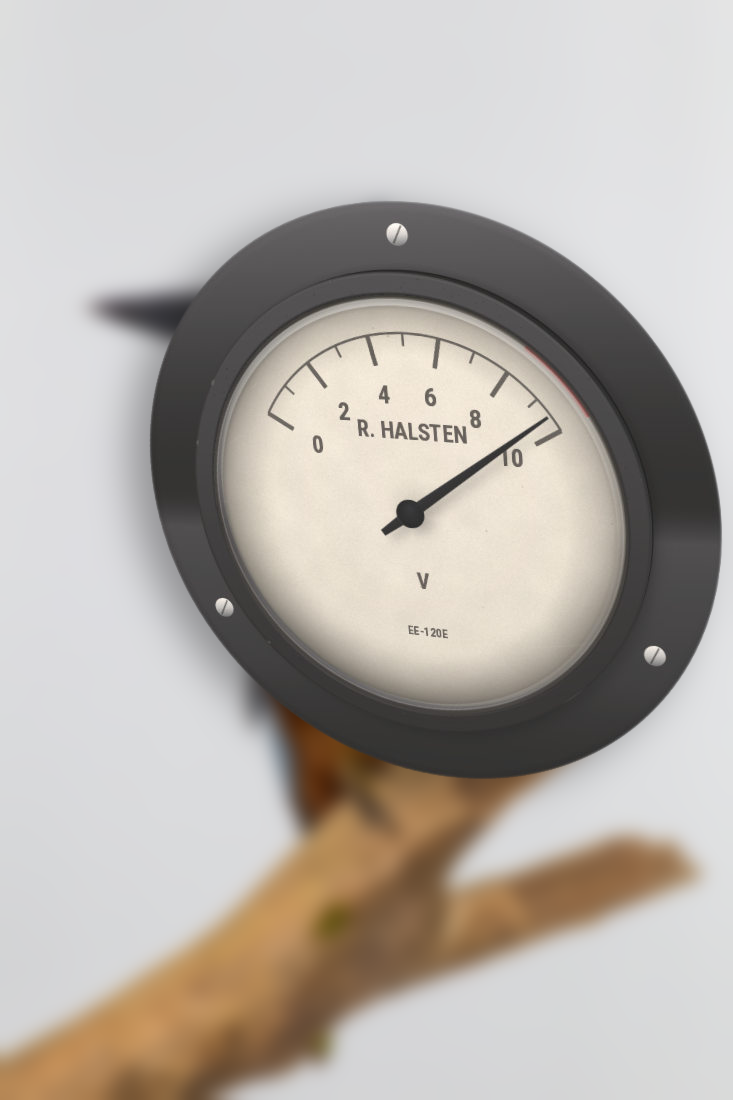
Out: **9.5** V
